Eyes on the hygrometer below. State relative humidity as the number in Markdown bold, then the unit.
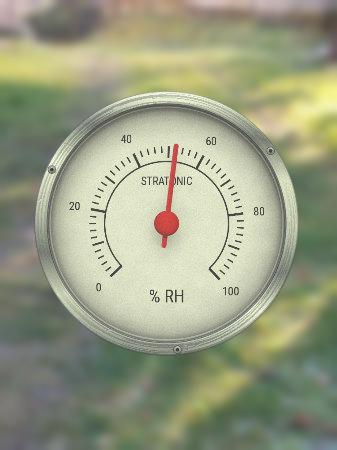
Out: **52** %
